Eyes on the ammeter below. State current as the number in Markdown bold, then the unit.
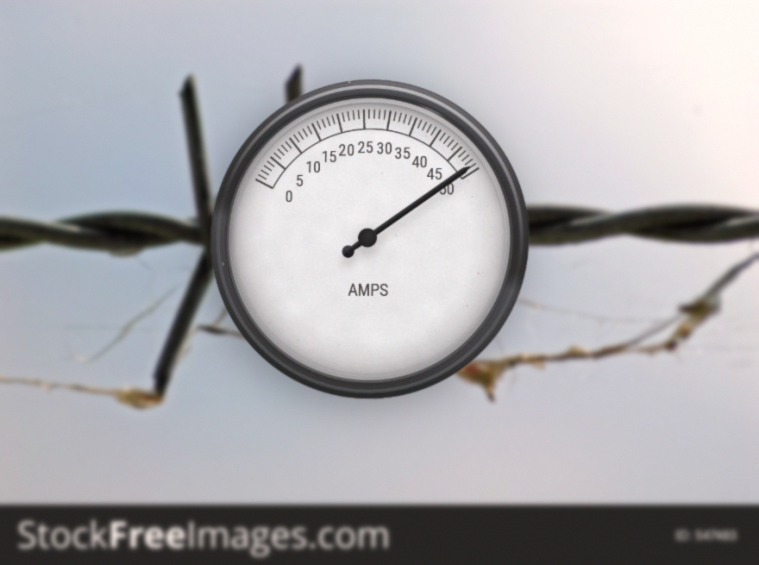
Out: **49** A
